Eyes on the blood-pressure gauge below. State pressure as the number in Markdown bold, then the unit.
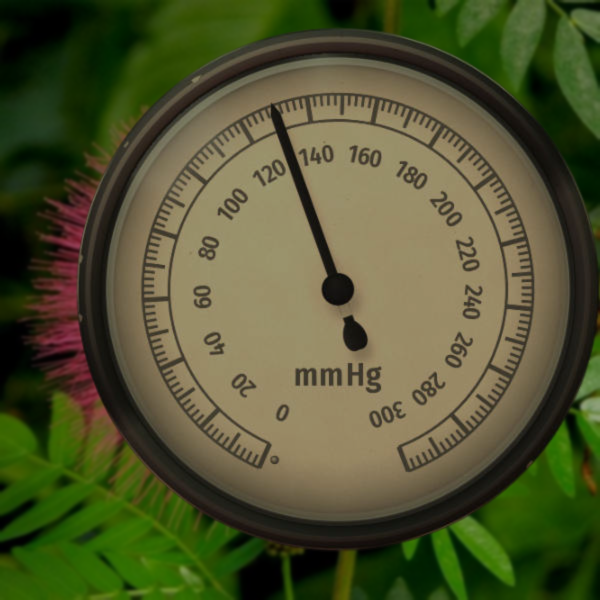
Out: **130** mmHg
